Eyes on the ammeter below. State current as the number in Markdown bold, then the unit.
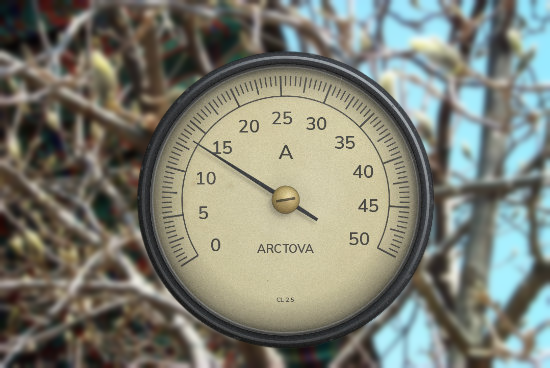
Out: **13.5** A
